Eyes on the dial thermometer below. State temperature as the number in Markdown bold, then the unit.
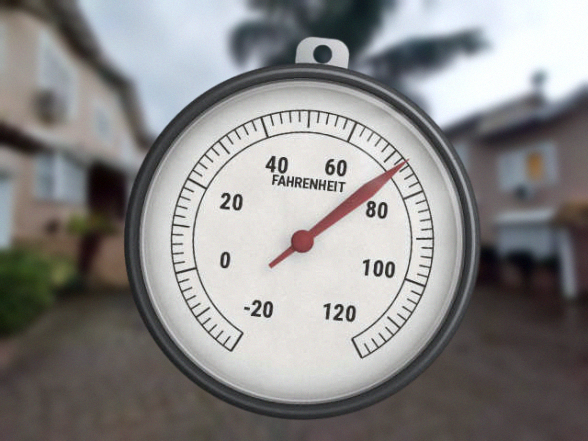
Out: **73** °F
